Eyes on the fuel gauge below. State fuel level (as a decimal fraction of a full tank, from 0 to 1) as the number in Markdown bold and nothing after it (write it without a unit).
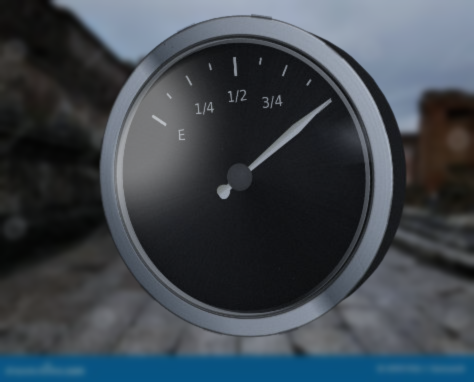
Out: **1**
